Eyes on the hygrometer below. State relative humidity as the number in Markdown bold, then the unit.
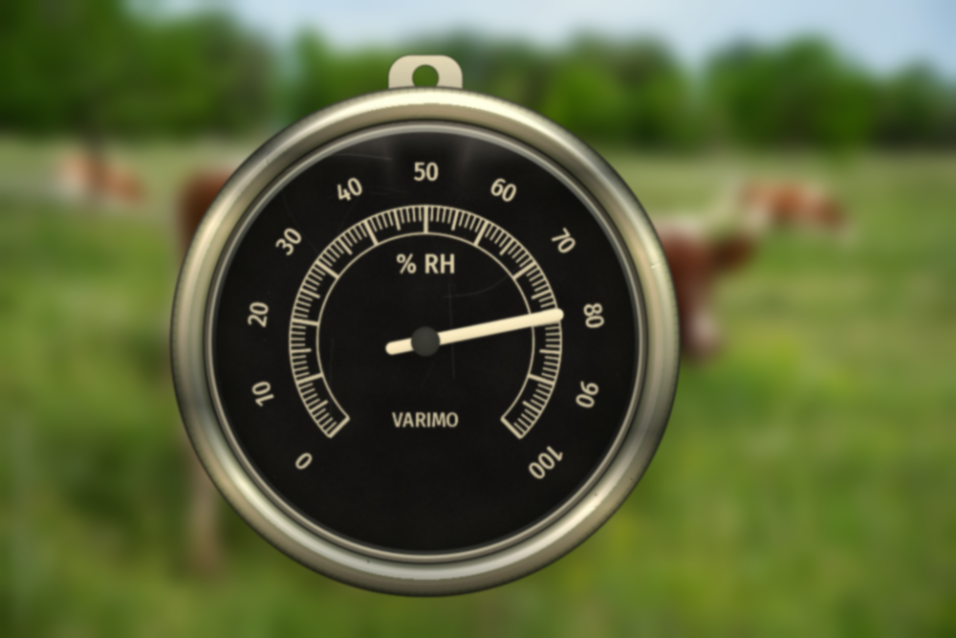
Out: **79** %
